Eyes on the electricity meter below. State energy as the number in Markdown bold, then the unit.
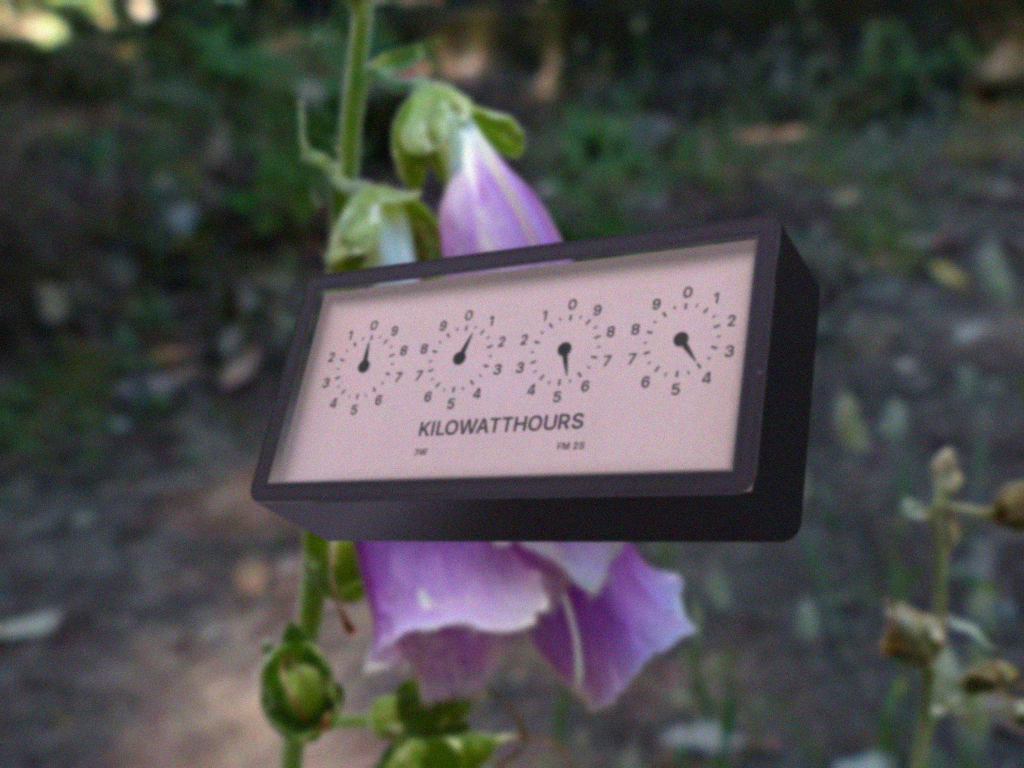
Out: **54** kWh
